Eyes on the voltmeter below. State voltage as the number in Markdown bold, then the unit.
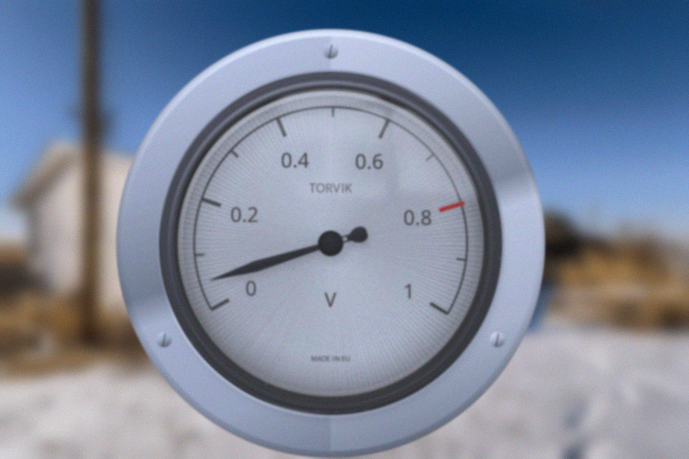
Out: **0.05** V
